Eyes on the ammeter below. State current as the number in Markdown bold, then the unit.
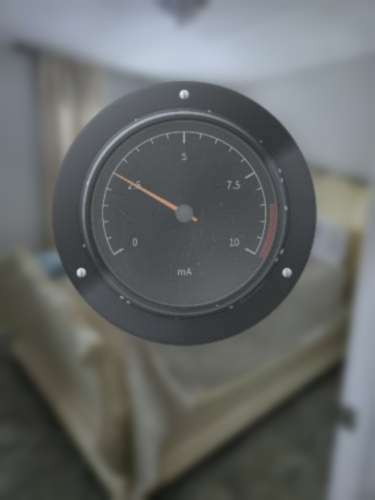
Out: **2.5** mA
